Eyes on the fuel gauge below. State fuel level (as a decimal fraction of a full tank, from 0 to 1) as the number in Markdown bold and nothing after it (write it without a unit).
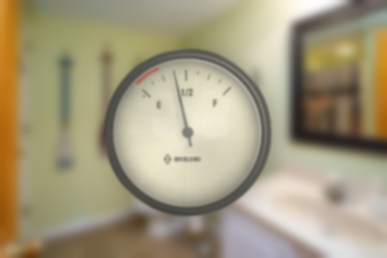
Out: **0.375**
